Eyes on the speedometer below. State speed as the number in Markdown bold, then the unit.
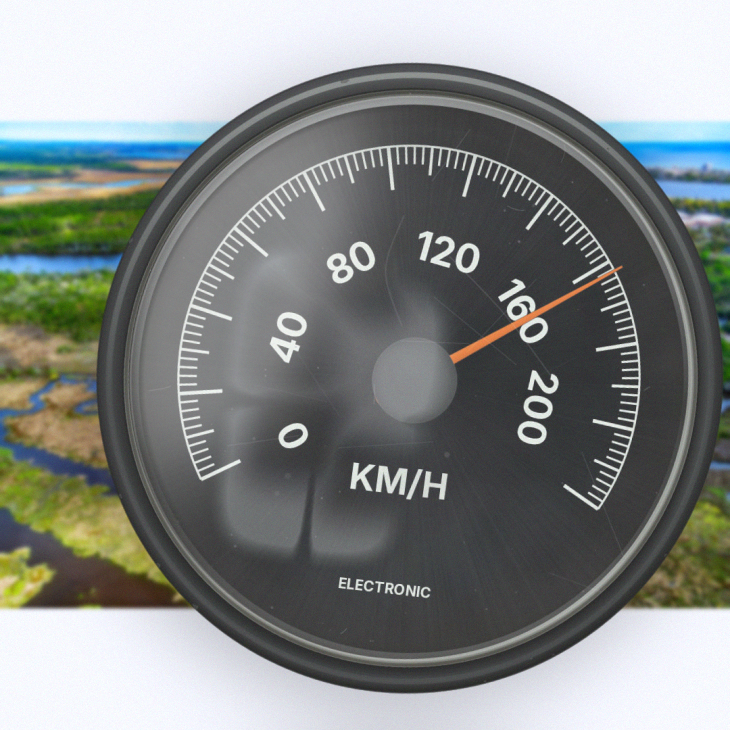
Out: **162** km/h
